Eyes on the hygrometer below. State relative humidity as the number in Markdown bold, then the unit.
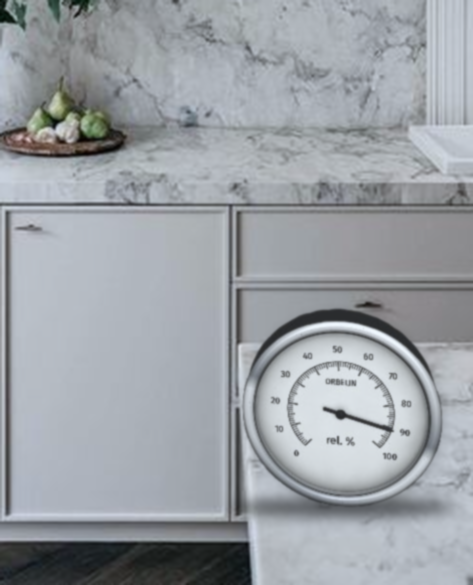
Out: **90** %
